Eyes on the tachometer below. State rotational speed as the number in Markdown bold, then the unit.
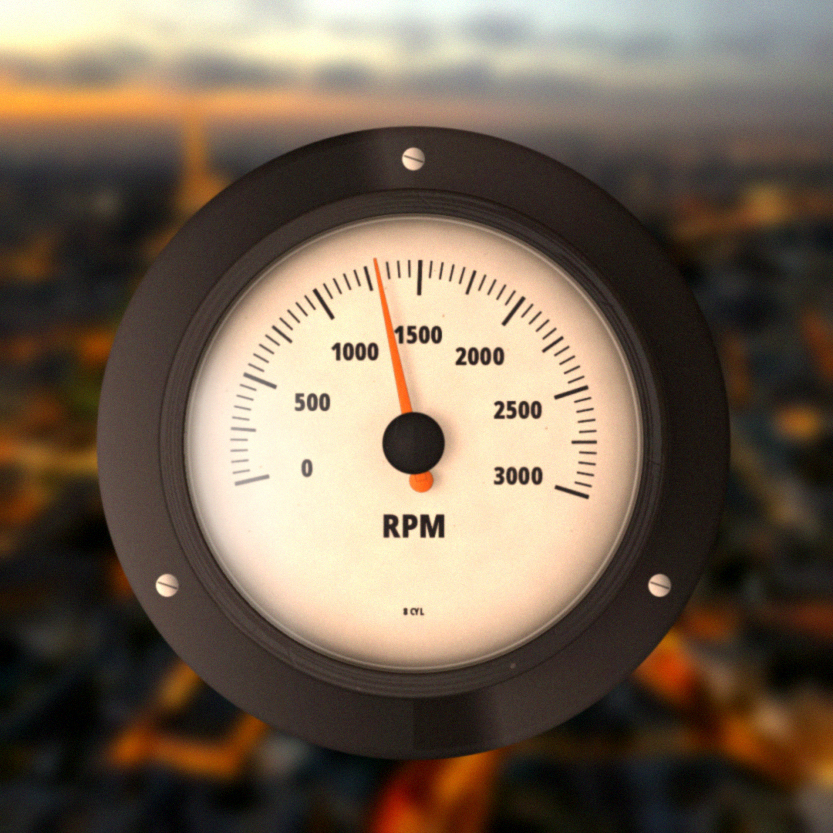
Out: **1300** rpm
